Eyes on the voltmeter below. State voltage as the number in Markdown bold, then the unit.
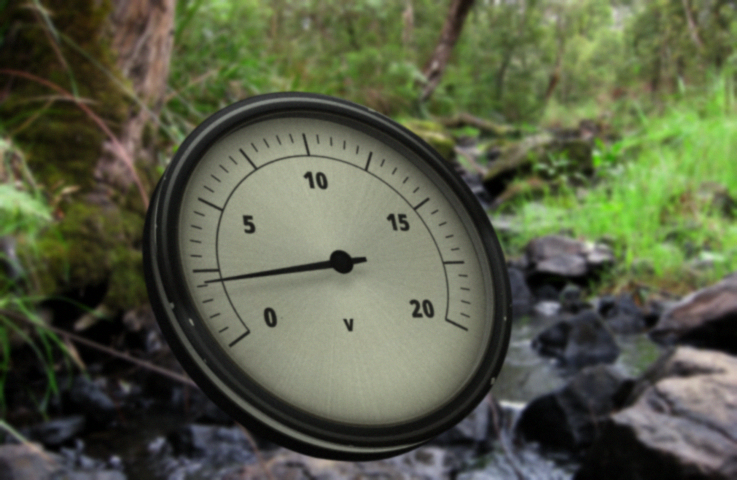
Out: **2** V
